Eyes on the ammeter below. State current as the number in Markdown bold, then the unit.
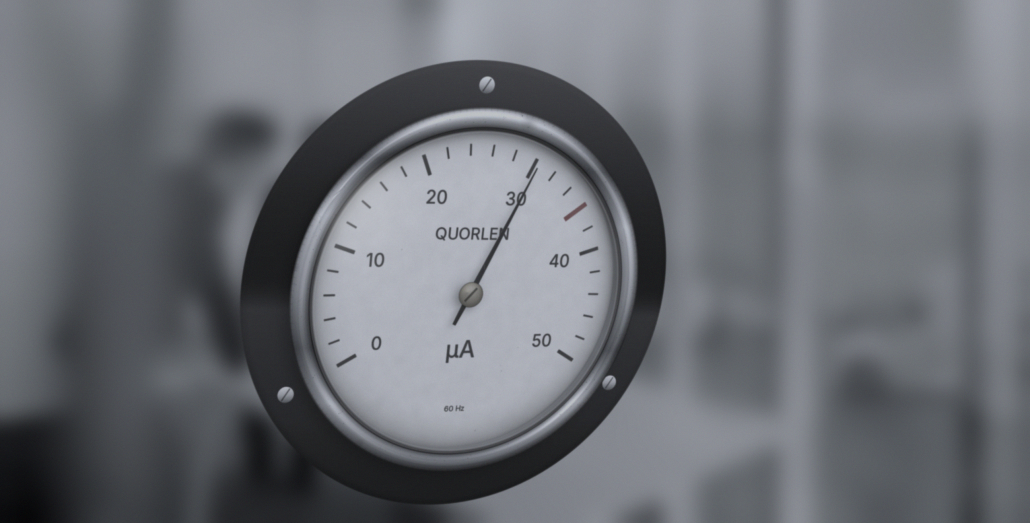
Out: **30** µA
